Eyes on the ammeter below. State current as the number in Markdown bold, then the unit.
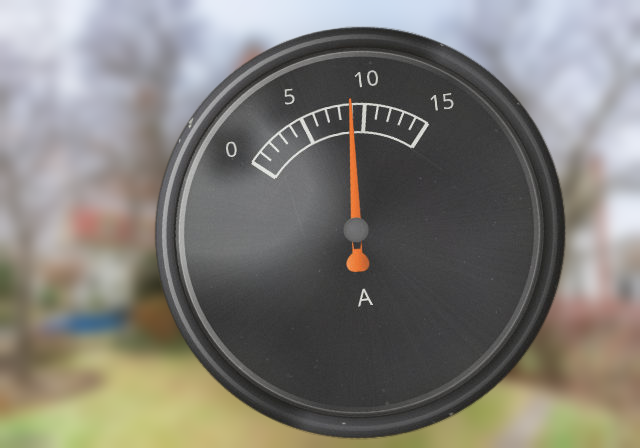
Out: **9** A
